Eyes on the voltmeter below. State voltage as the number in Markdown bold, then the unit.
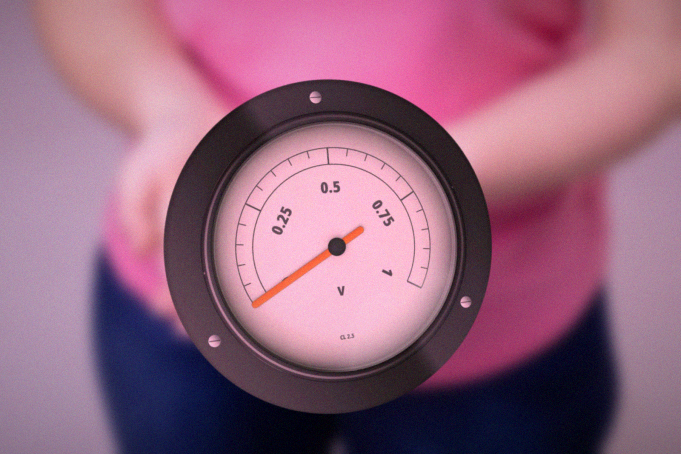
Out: **0** V
